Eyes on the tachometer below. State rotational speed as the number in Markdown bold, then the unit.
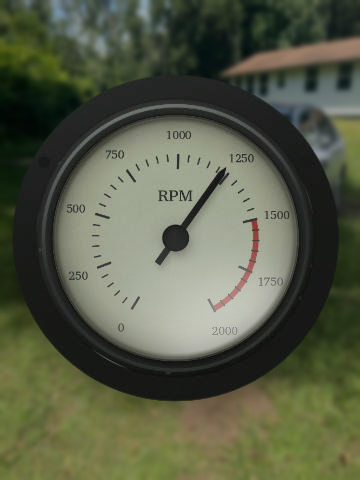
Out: **1225** rpm
